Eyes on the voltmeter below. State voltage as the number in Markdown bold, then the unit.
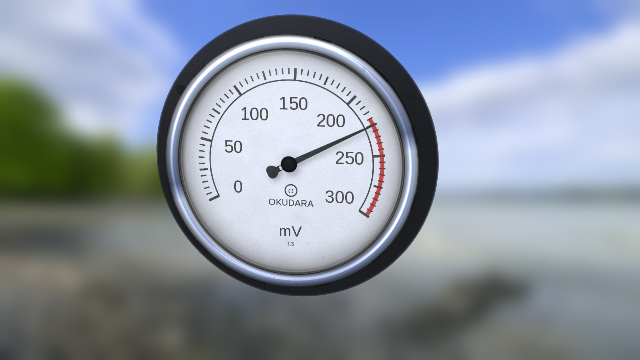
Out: **225** mV
